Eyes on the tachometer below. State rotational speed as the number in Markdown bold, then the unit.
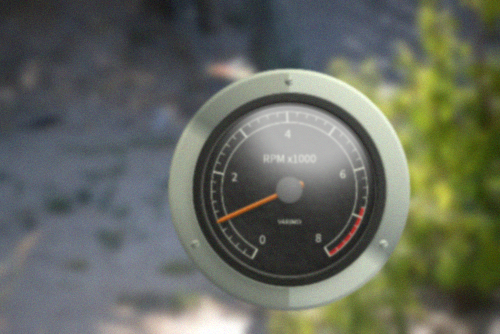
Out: **1000** rpm
